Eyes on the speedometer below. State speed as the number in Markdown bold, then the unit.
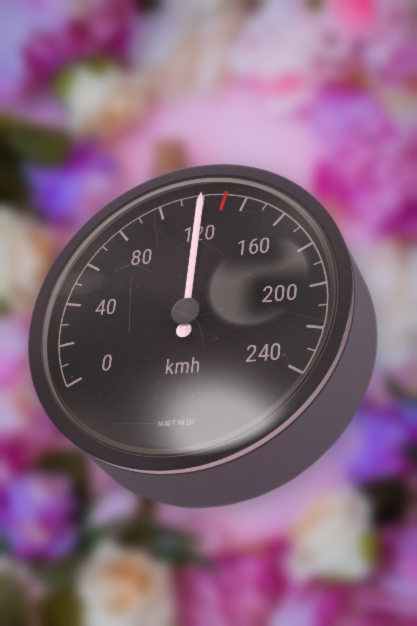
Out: **120** km/h
